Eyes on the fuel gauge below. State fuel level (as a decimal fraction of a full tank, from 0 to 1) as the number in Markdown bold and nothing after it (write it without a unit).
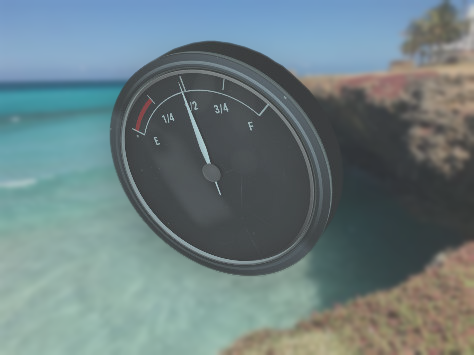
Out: **0.5**
